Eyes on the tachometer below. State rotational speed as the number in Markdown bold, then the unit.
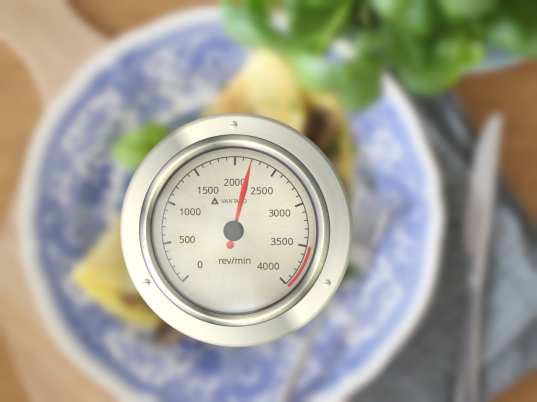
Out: **2200** rpm
